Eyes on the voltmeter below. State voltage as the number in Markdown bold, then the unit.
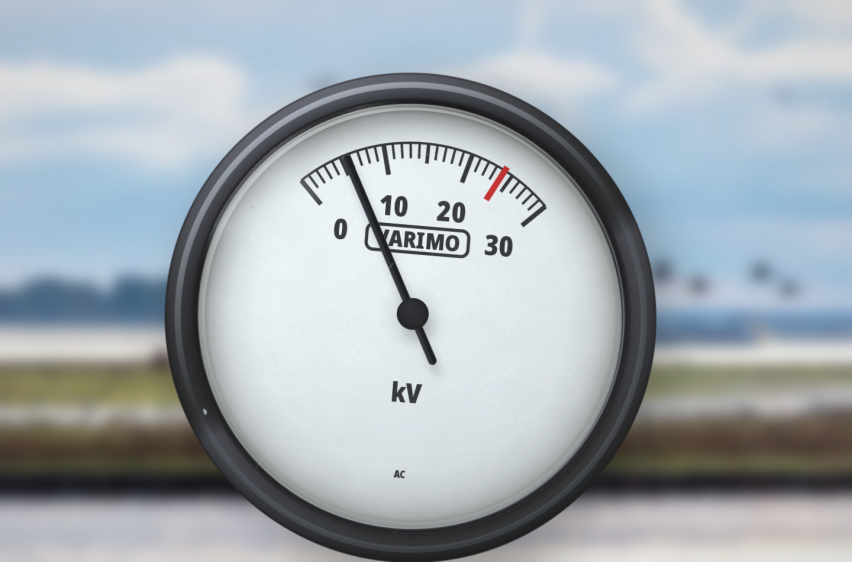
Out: **5.5** kV
